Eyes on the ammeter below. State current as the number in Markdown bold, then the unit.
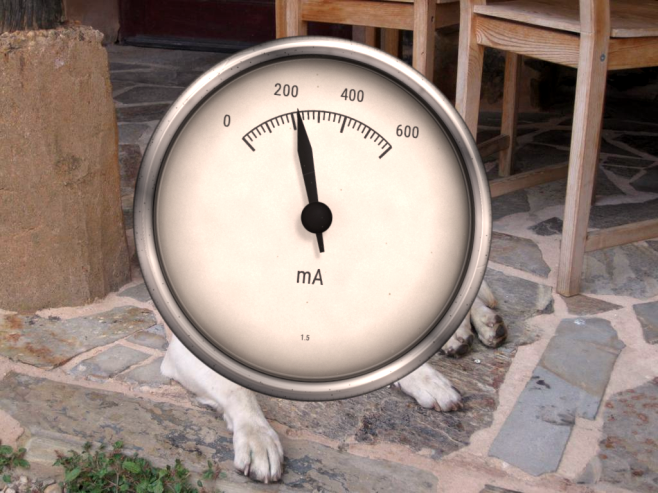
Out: **220** mA
